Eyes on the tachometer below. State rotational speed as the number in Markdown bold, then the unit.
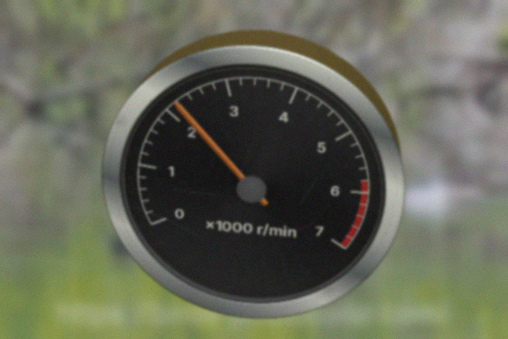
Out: **2200** rpm
